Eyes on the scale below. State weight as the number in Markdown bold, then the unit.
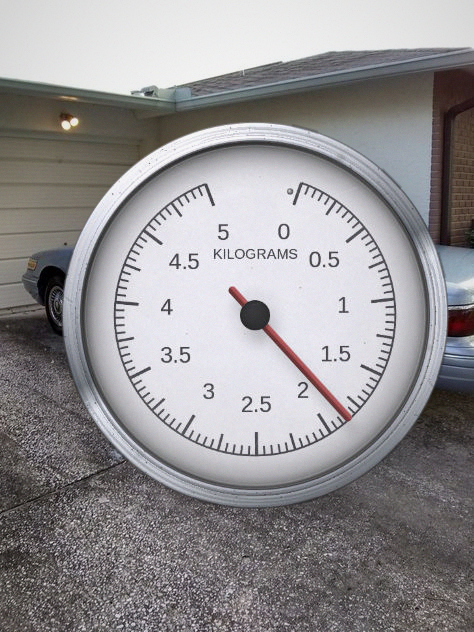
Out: **1.85** kg
